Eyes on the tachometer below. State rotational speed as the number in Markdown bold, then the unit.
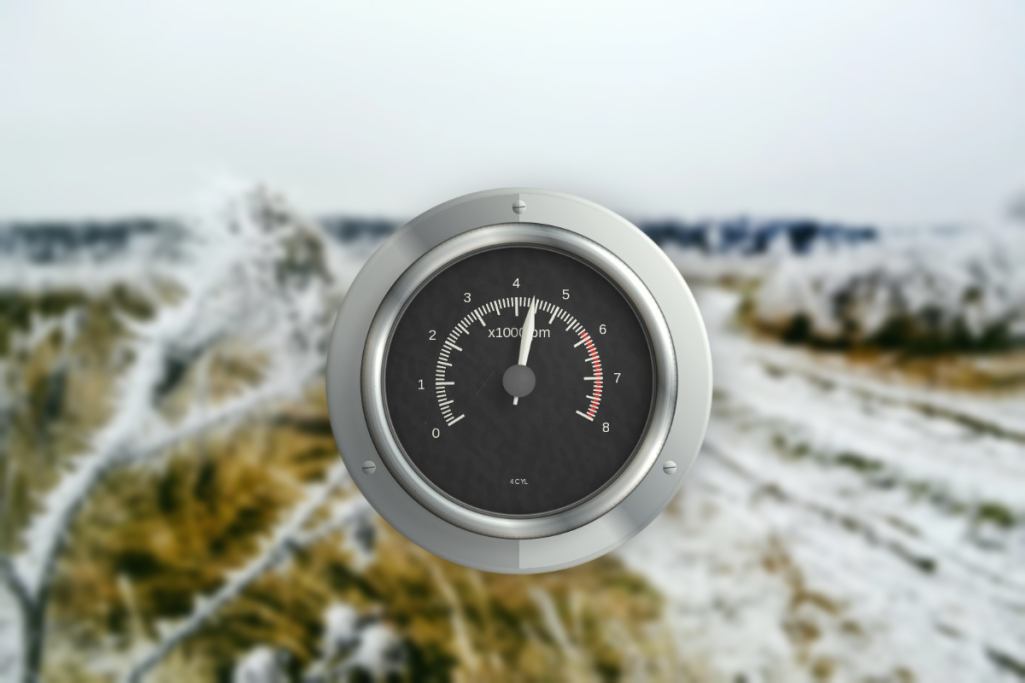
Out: **4400** rpm
